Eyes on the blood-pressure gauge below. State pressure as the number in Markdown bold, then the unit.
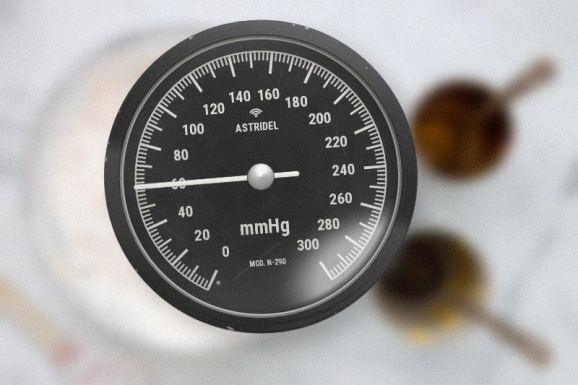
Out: **60** mmHg
